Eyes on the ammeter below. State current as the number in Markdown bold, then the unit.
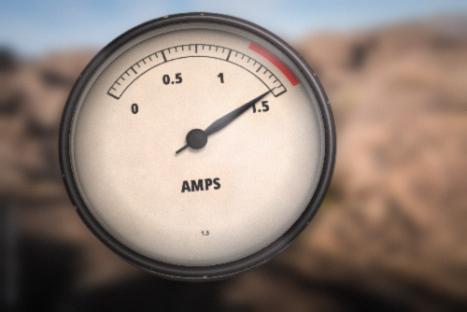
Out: **1.45** A
